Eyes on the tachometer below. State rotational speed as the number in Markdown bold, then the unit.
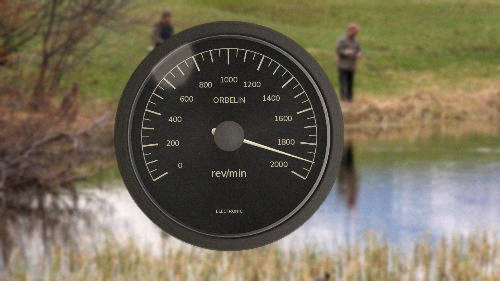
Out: **1900** rpm
